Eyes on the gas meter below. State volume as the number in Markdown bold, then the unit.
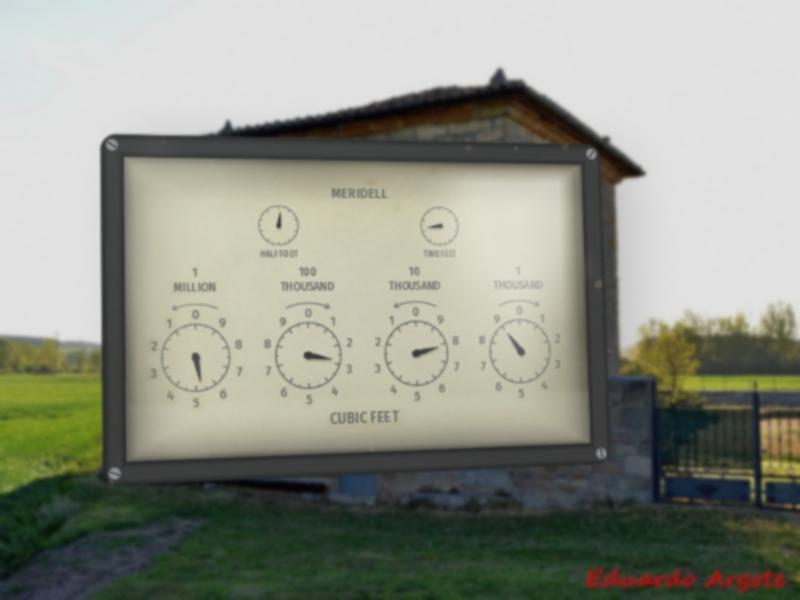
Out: **527900** ft³
